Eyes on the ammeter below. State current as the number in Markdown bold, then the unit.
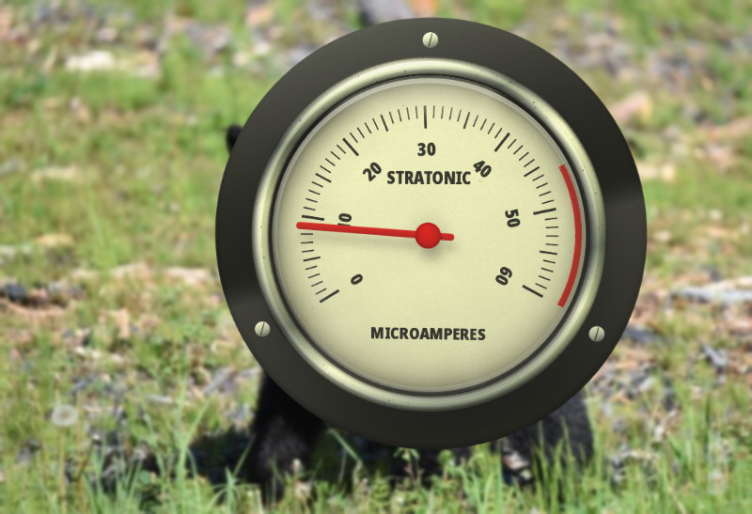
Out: **9** µA
